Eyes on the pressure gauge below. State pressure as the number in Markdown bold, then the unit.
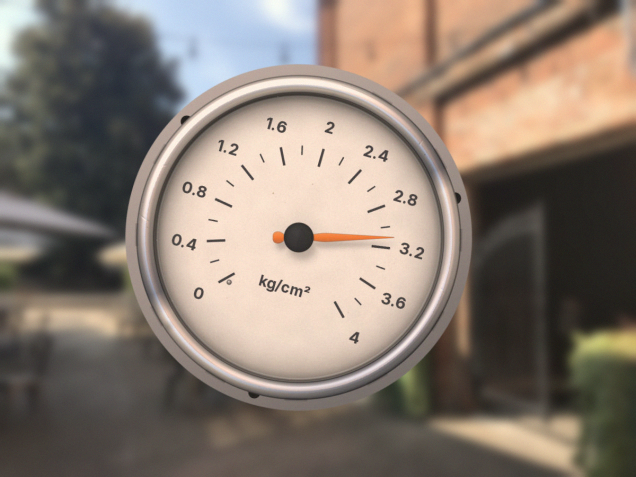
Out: **3.1** kg/cm²
